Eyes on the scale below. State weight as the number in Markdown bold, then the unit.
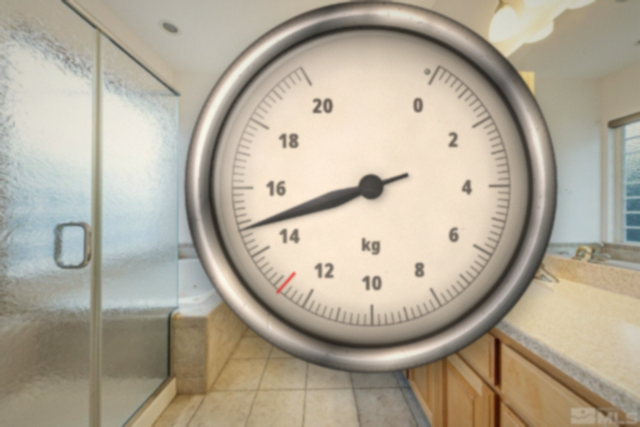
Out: **14.8** kg
